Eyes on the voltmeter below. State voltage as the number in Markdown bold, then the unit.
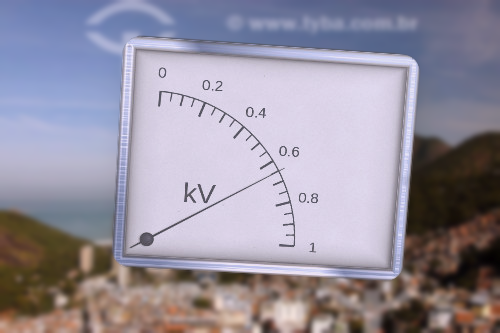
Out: **0.65** kV
